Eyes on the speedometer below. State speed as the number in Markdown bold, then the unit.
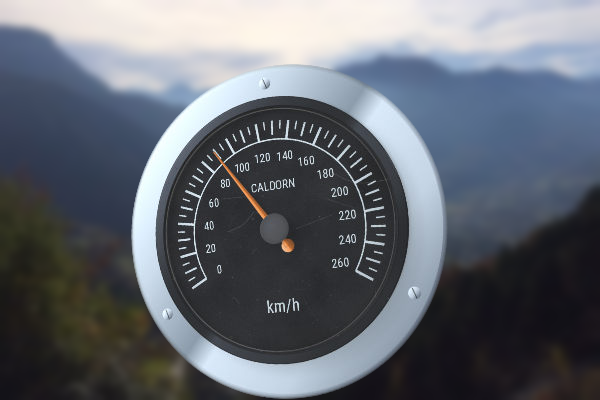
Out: **90** km/h
